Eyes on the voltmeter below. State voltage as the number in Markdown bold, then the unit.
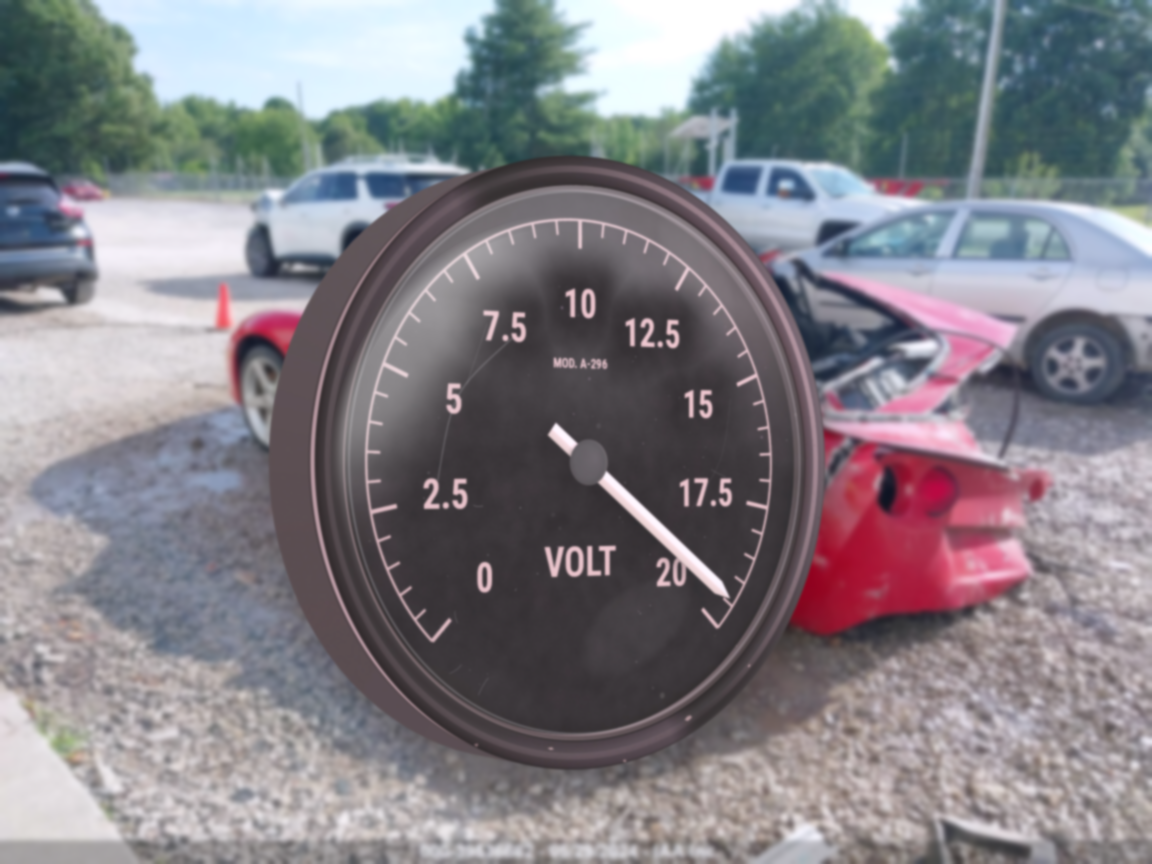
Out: **19.5** V
